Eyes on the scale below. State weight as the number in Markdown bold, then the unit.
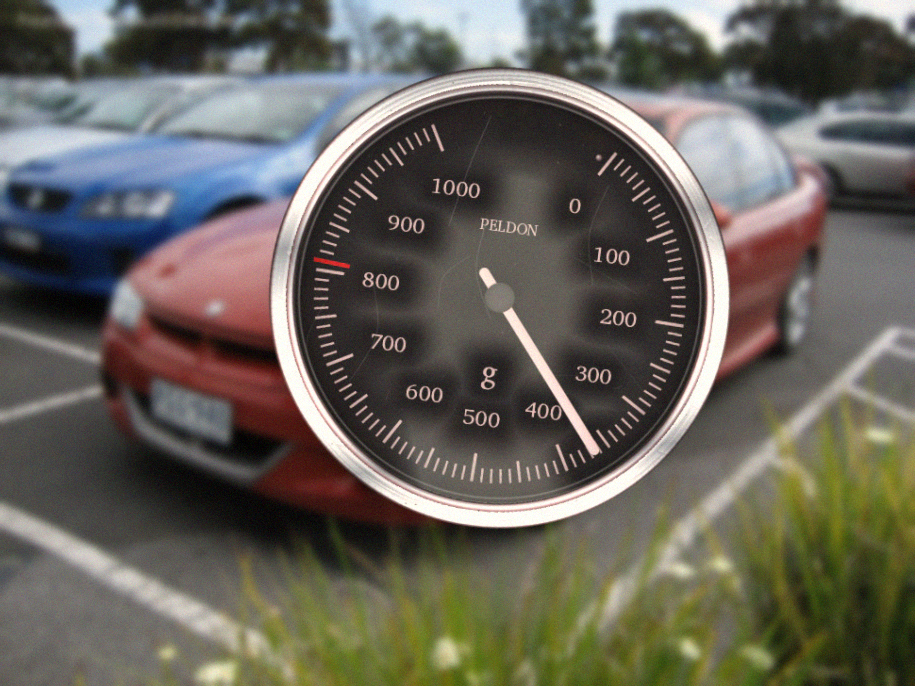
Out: **365** g
